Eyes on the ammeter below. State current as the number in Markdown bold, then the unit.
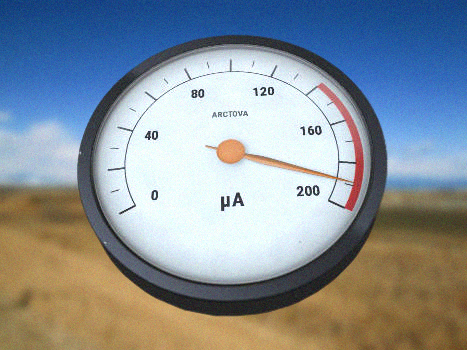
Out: **190** µA
